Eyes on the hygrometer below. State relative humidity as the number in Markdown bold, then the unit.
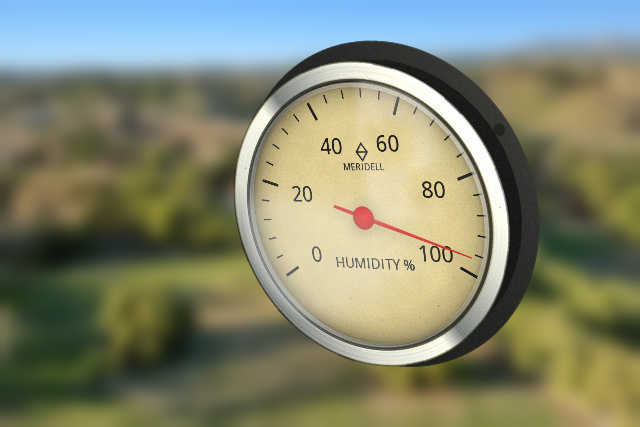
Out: **96** %
